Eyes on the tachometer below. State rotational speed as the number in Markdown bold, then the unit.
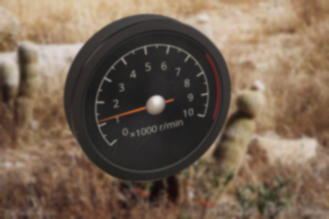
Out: **1250** rpm
